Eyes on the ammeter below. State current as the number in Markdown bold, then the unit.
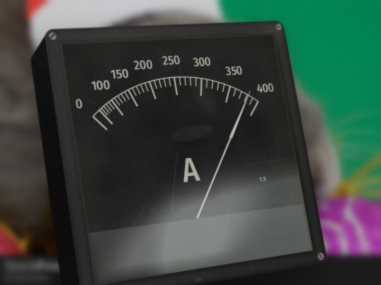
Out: **380** A
